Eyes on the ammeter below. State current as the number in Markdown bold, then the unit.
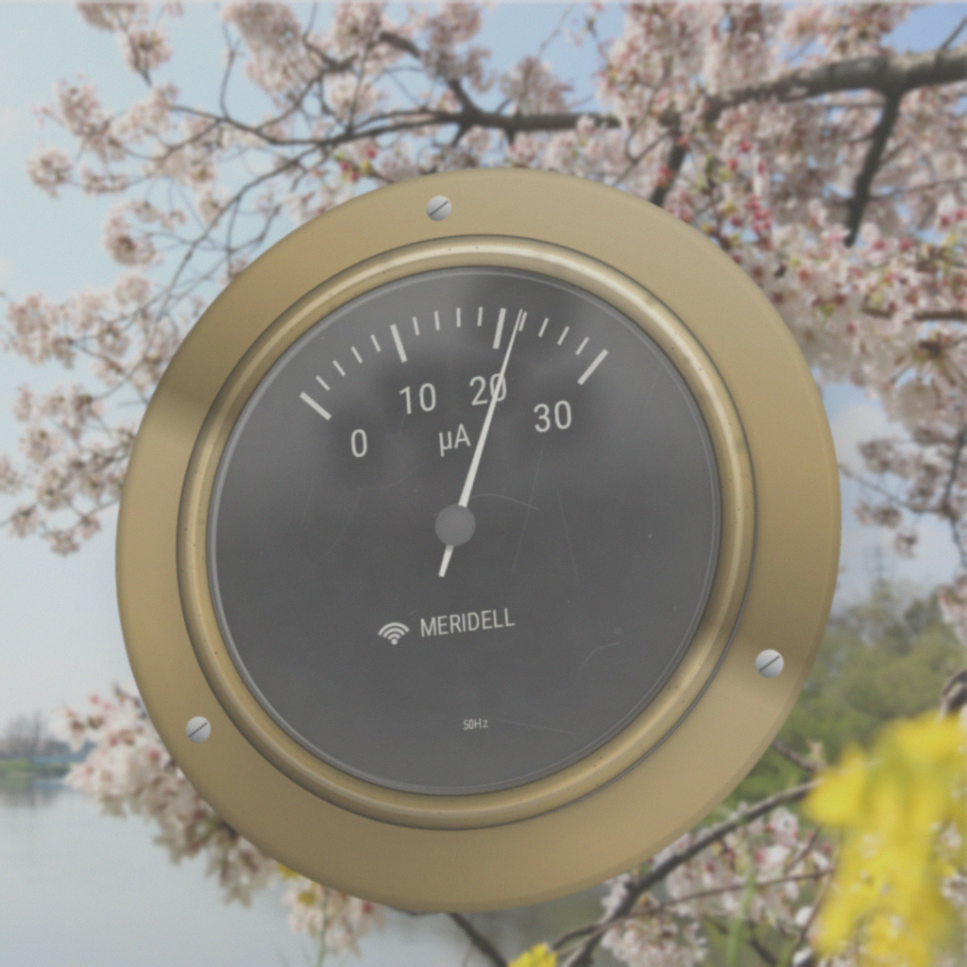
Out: **22** µA
